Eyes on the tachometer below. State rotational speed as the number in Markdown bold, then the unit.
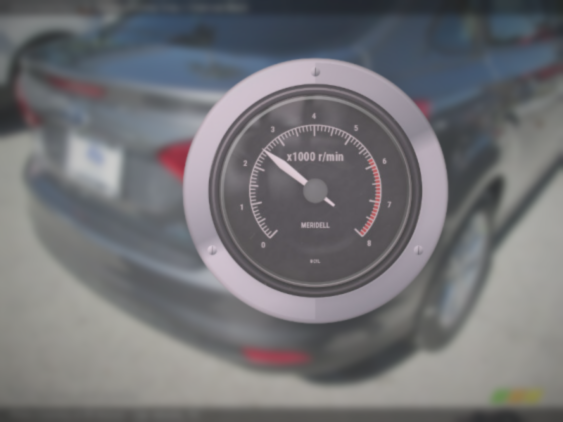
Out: **2500** rpm
